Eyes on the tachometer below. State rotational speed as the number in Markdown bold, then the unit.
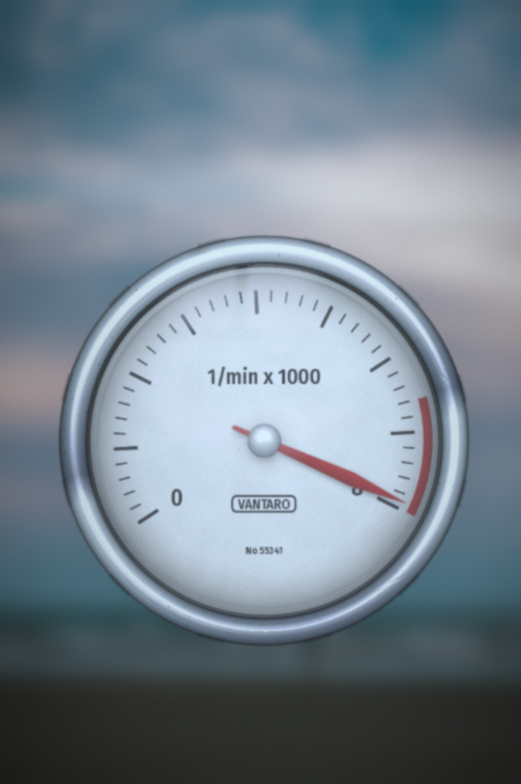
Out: **7900** rpm
